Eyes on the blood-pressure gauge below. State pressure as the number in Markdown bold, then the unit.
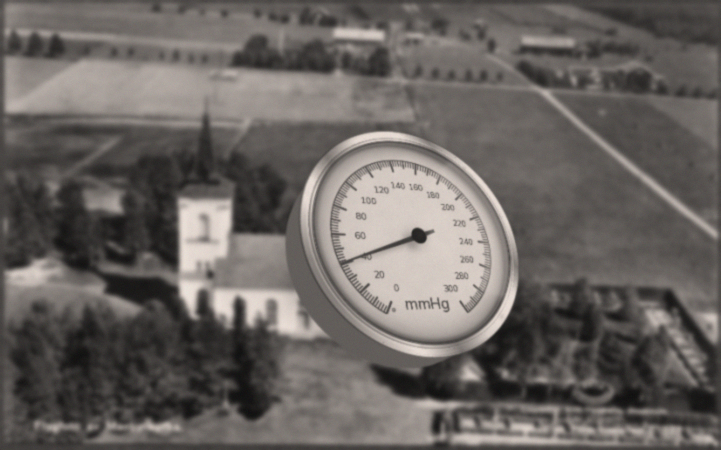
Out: **40** mmHg
